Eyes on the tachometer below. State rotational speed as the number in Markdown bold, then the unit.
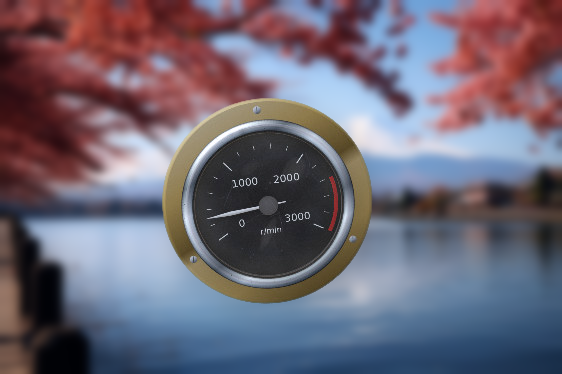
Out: **300** rpm
